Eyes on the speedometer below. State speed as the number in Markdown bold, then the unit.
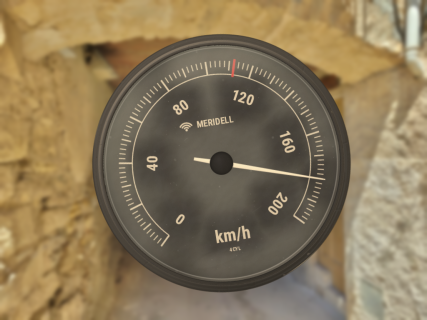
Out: **180** km/h
